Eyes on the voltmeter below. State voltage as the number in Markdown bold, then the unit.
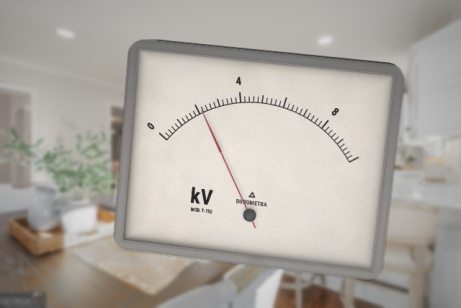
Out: **2.2** kV
